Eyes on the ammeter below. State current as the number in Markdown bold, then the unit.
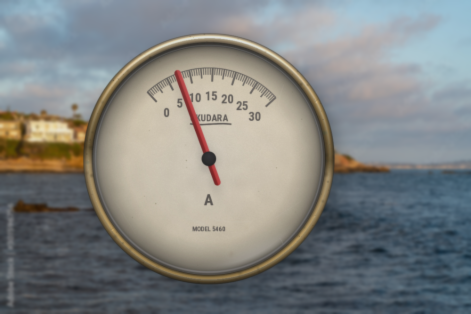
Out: **7.5** A
